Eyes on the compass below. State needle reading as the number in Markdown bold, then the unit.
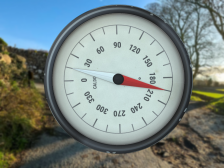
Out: **195** °
